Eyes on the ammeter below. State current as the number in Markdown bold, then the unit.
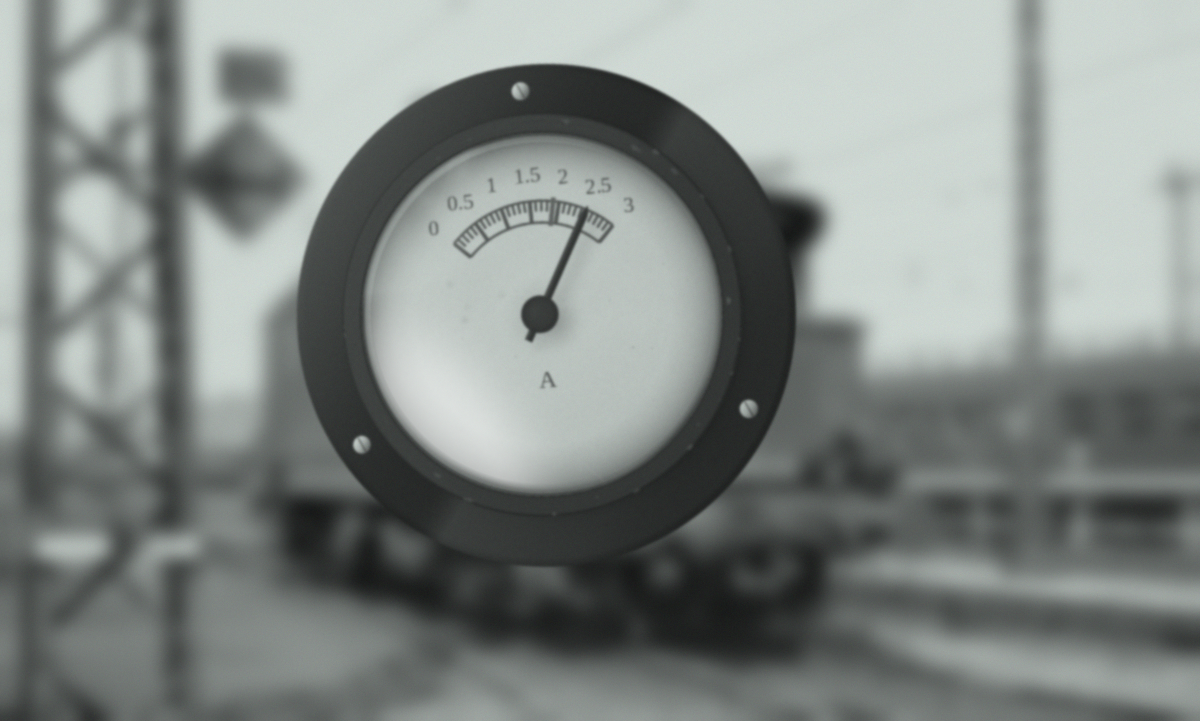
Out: **2.5** A
